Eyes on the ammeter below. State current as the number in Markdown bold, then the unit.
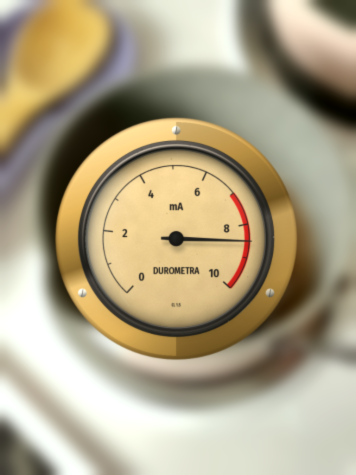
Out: **8.5** mA
